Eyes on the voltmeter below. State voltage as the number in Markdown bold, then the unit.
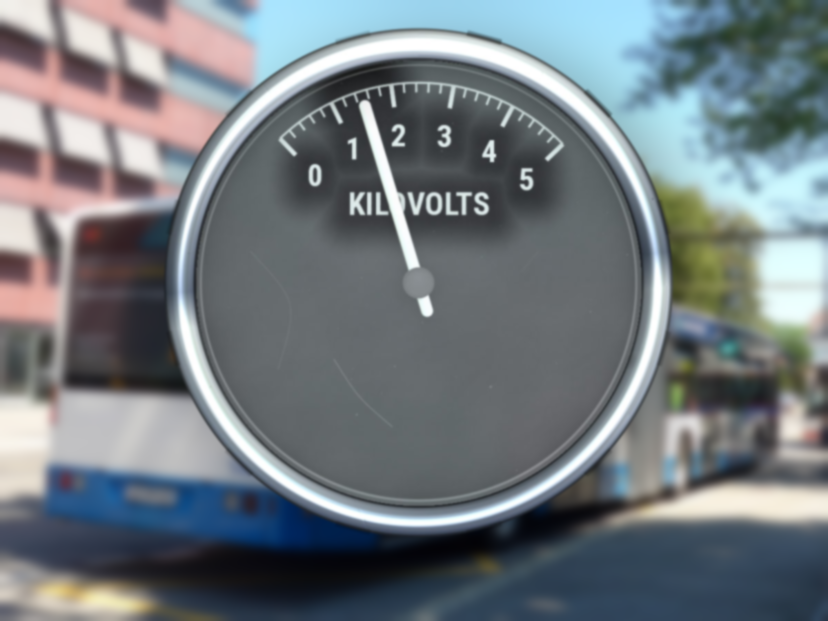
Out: **1.5** kV
